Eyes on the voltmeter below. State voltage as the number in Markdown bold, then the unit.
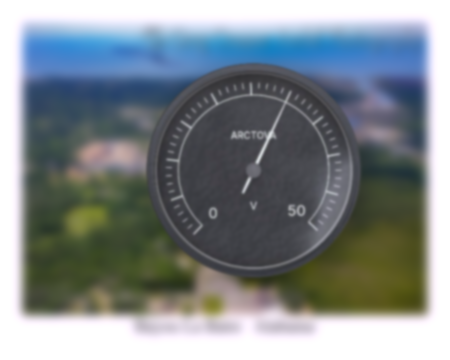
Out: **30** V
